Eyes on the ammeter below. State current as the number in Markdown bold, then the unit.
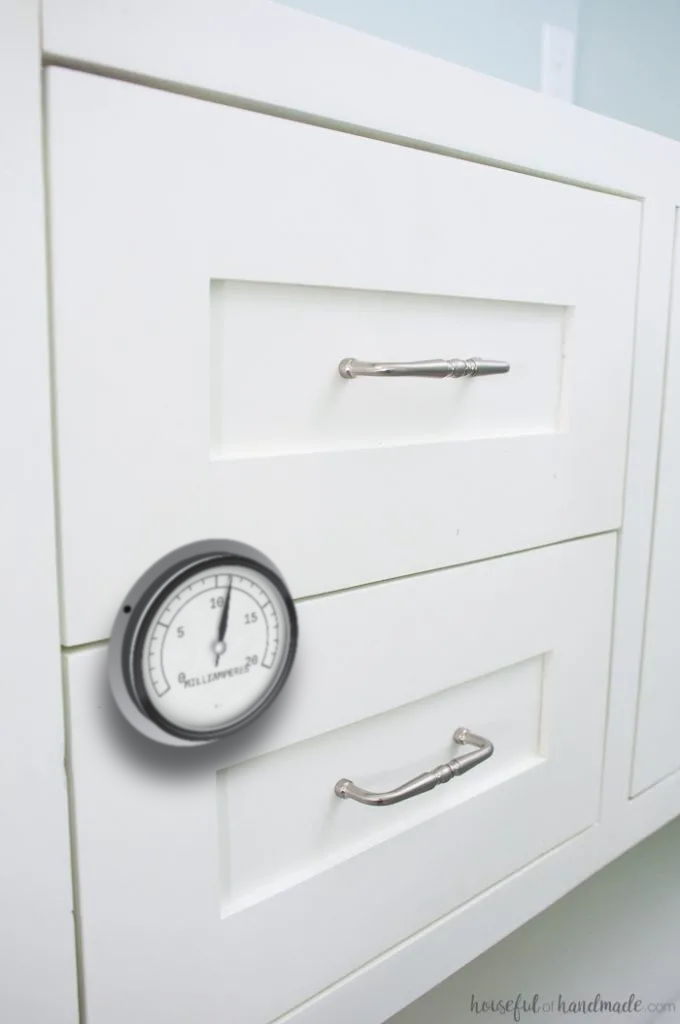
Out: **11** mA
